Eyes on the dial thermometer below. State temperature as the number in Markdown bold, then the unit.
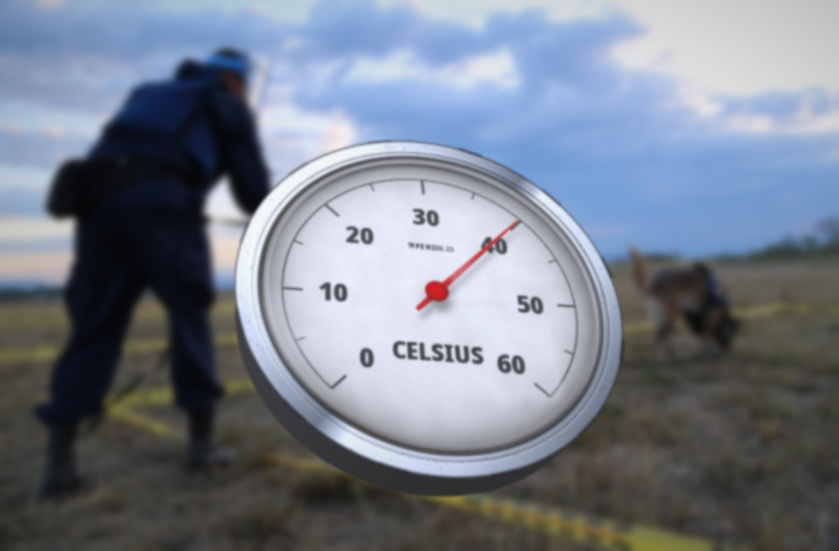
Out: **40** °C
